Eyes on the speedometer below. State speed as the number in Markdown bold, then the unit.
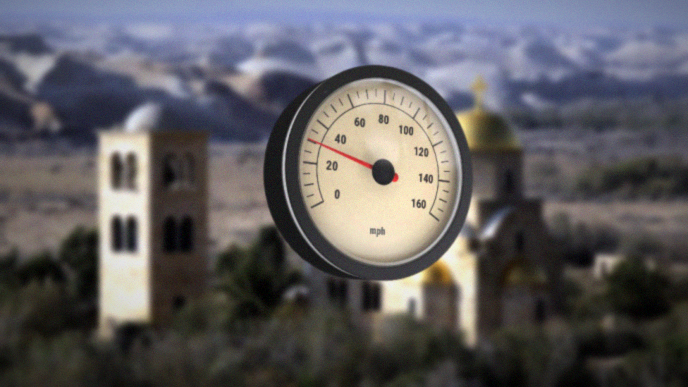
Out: **30** mph
